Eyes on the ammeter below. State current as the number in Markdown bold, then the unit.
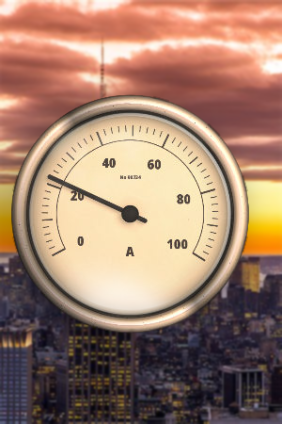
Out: **22** A
